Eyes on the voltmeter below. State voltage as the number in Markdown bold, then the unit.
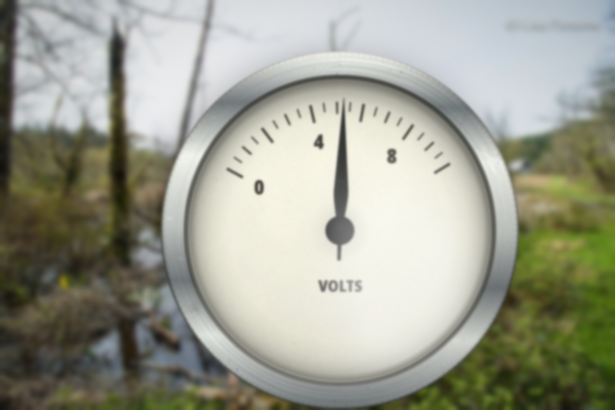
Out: **5.25** V
